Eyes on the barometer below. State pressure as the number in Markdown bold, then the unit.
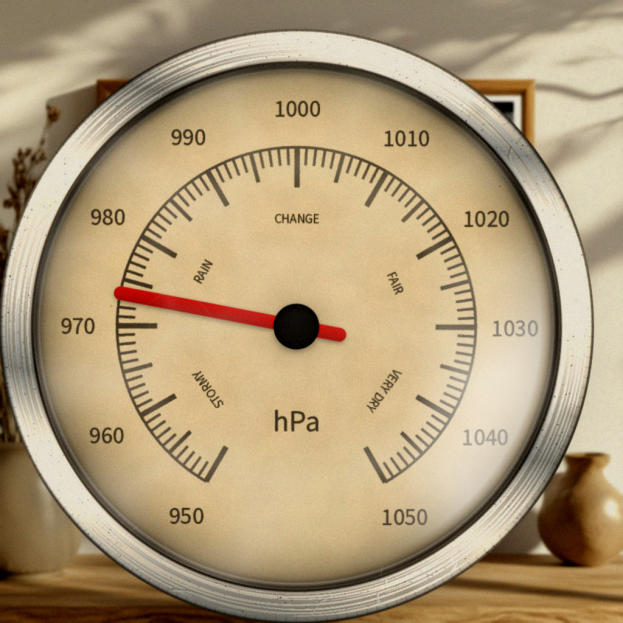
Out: **973.5** hPa
